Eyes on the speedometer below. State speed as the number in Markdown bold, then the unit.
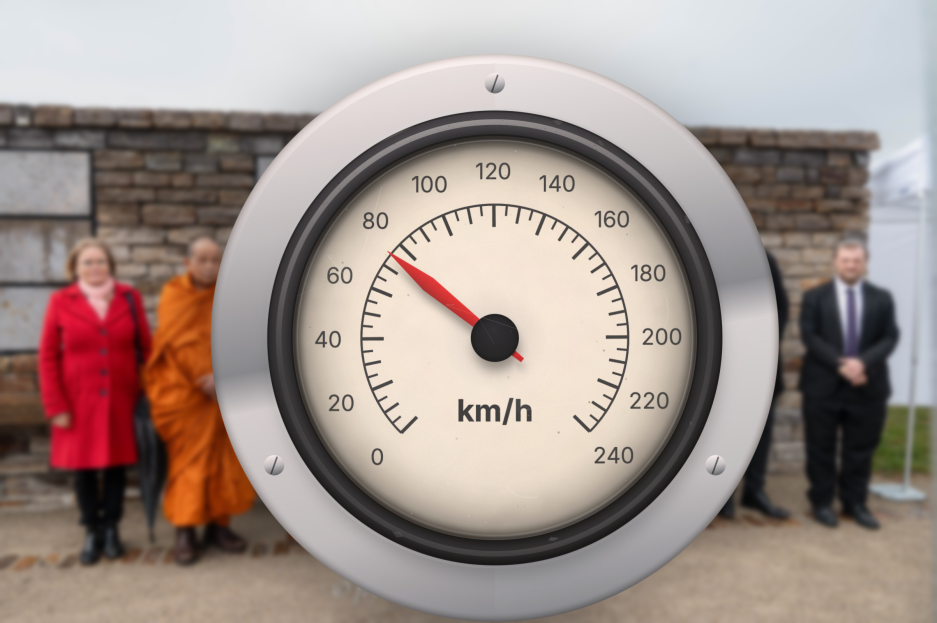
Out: **75** km/h
